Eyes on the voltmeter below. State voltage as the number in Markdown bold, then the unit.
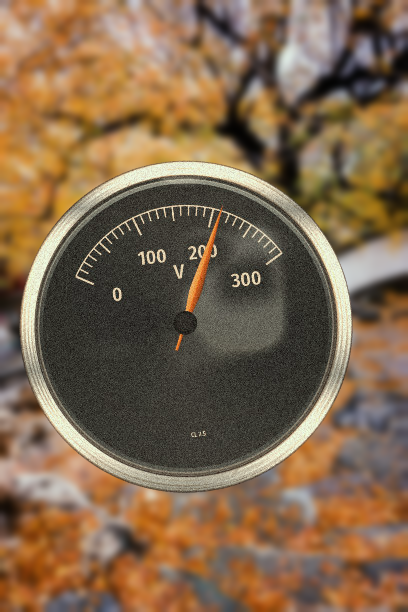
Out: **210** V
